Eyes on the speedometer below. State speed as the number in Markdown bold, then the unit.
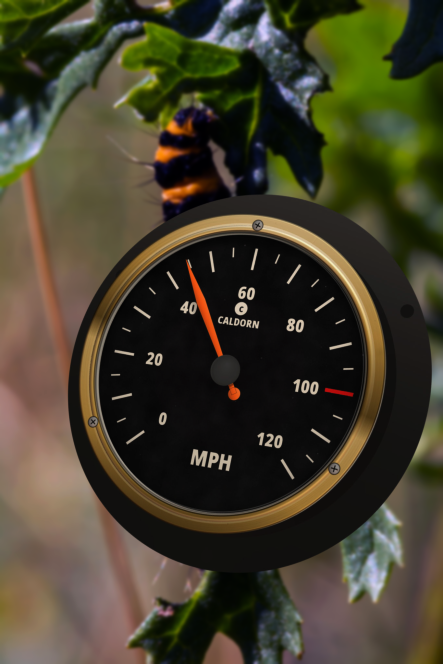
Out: **45** mph
